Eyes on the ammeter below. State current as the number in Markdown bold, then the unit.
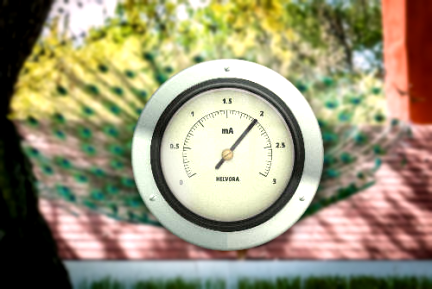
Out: **2** mA
